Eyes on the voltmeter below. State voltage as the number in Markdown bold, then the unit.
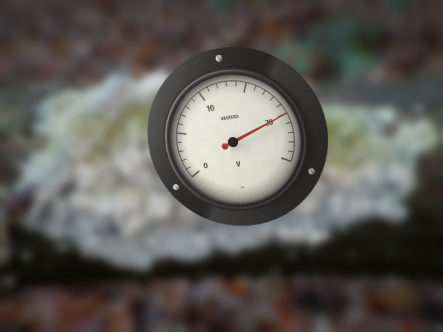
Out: **20** V
